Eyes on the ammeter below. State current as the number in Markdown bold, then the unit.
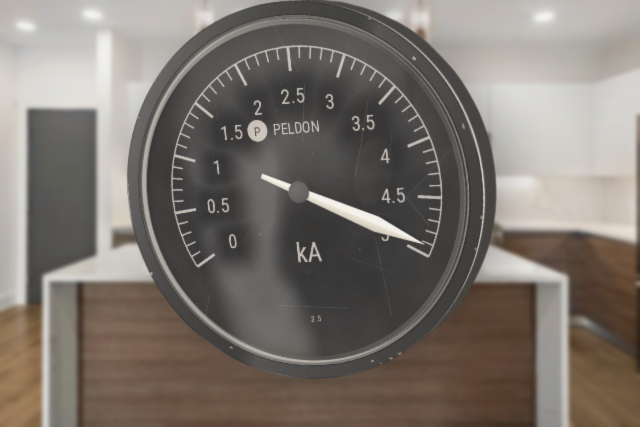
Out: **4.9** kA
